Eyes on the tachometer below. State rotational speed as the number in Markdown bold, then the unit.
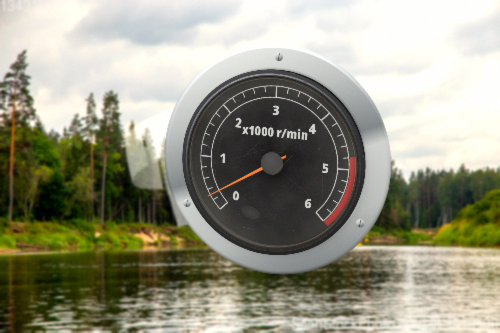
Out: **300** rpm
